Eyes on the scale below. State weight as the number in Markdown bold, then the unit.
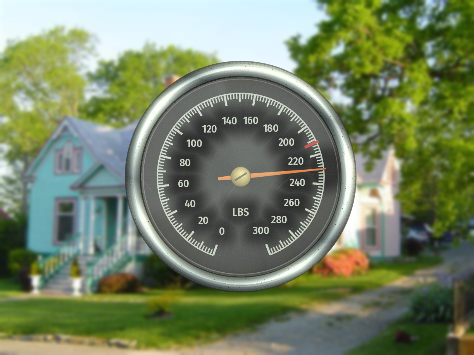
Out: **230** lb
